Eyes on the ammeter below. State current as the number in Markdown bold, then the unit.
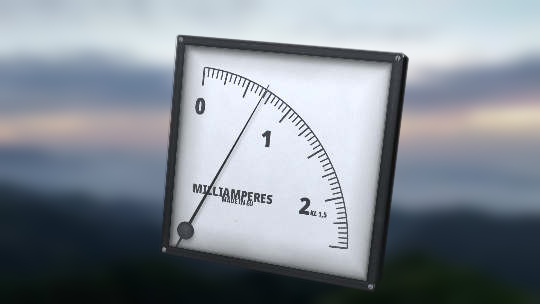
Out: **0.7** mA
